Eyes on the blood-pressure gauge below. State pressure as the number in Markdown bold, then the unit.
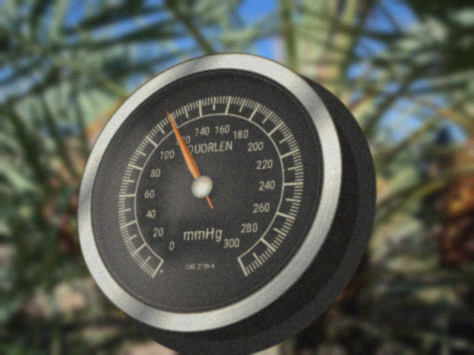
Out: **120** mmHg
